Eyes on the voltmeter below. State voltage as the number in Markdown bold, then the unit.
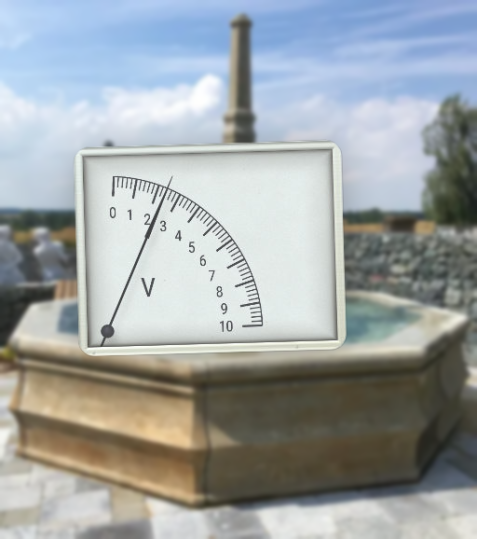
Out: **2.4** V
